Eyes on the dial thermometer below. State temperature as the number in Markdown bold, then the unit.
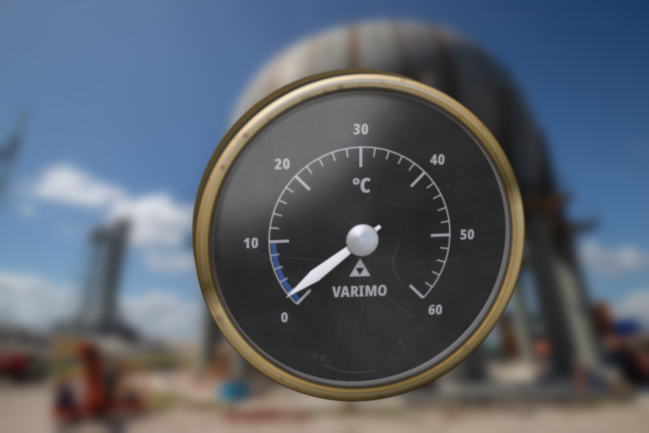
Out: **2** °C
